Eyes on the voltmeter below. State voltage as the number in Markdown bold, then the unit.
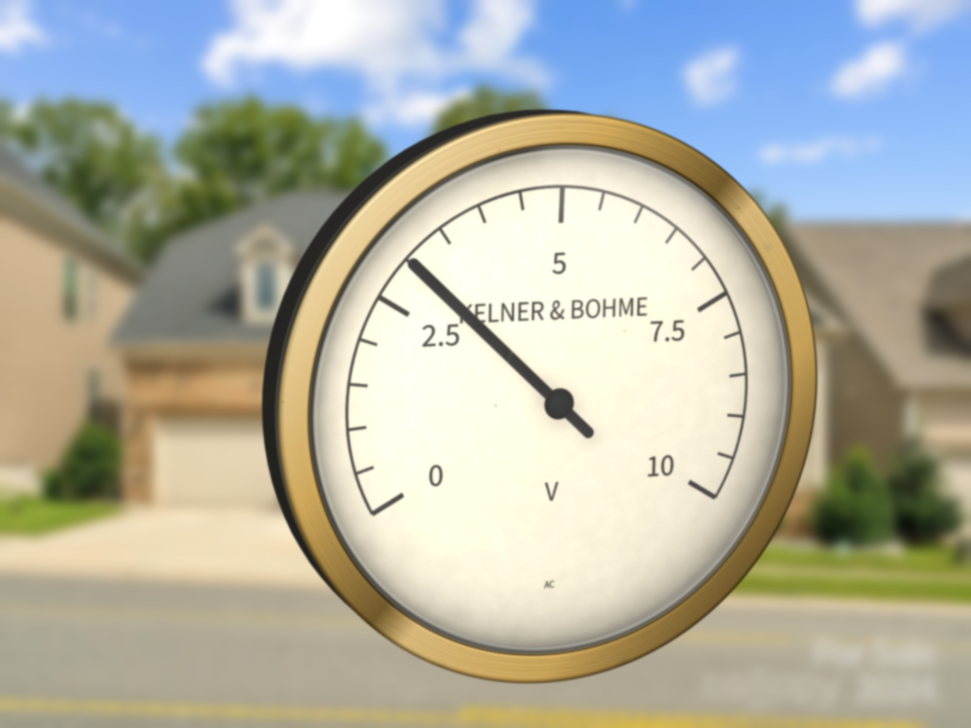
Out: **3** V
